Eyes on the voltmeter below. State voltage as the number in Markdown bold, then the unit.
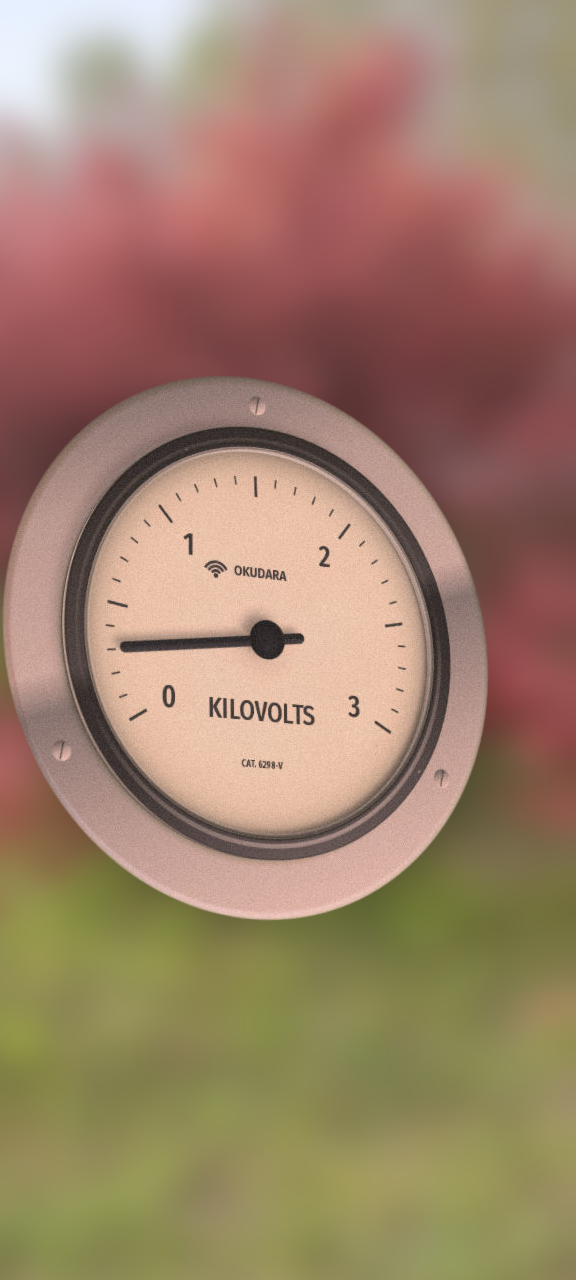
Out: **0.3** kV
